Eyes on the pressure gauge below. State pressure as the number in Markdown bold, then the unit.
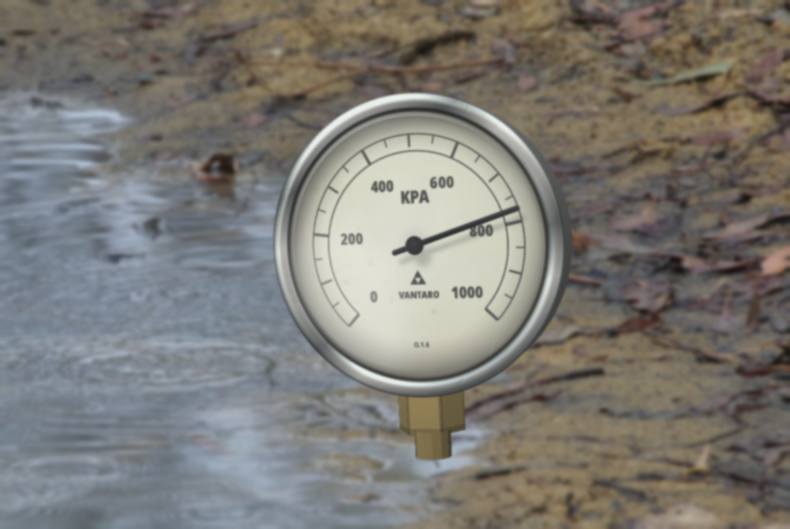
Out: **775** kPa
